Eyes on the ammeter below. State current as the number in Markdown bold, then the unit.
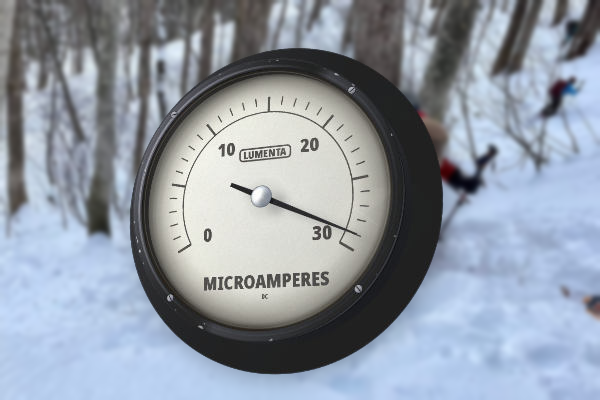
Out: **29** µA
